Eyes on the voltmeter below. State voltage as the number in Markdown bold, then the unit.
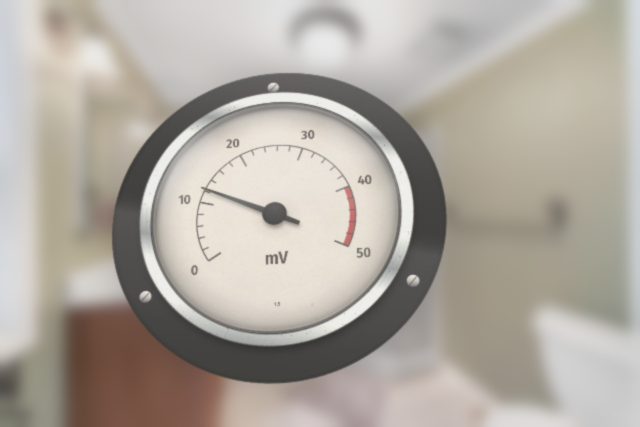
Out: **12** mV
